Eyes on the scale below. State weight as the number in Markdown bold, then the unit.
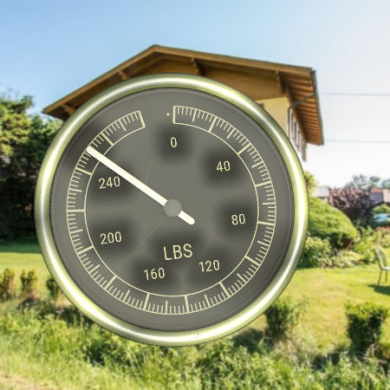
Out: **250** lb
